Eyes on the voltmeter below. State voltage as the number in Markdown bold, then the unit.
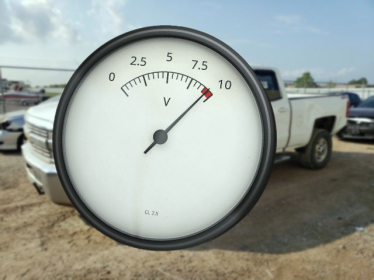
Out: **9.5** V
